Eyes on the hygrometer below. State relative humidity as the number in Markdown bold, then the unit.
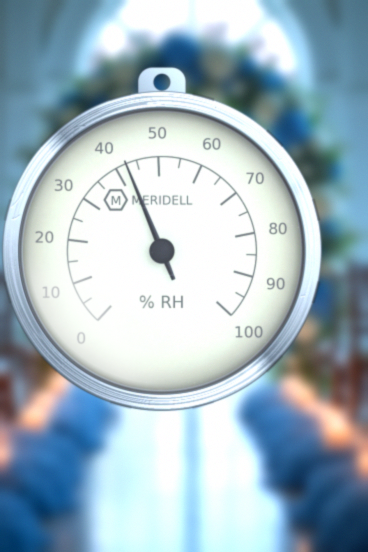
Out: **42.5** %
